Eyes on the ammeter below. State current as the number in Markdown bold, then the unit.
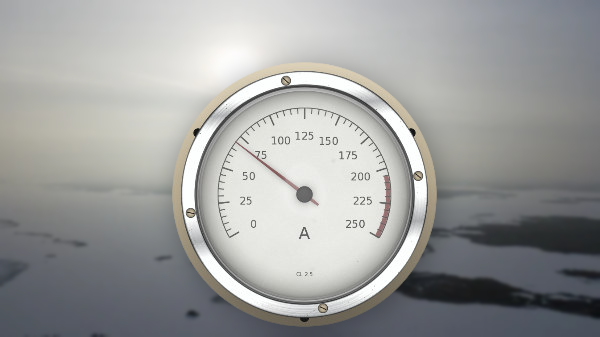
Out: **70** A
